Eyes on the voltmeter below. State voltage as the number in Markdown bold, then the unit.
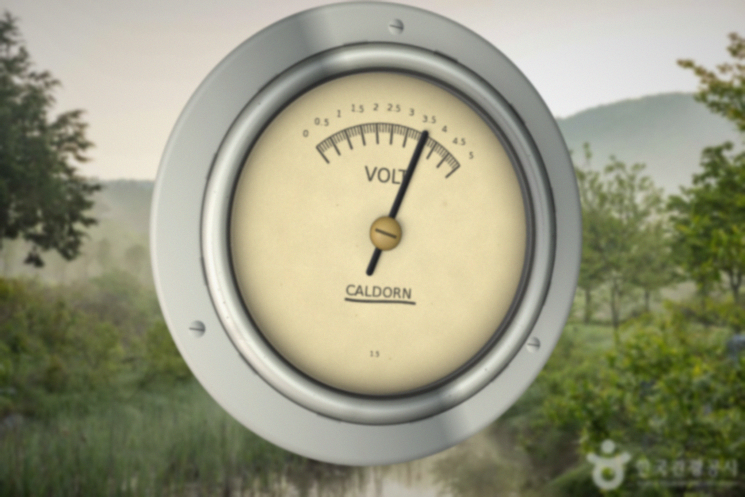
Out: **3.5** V
